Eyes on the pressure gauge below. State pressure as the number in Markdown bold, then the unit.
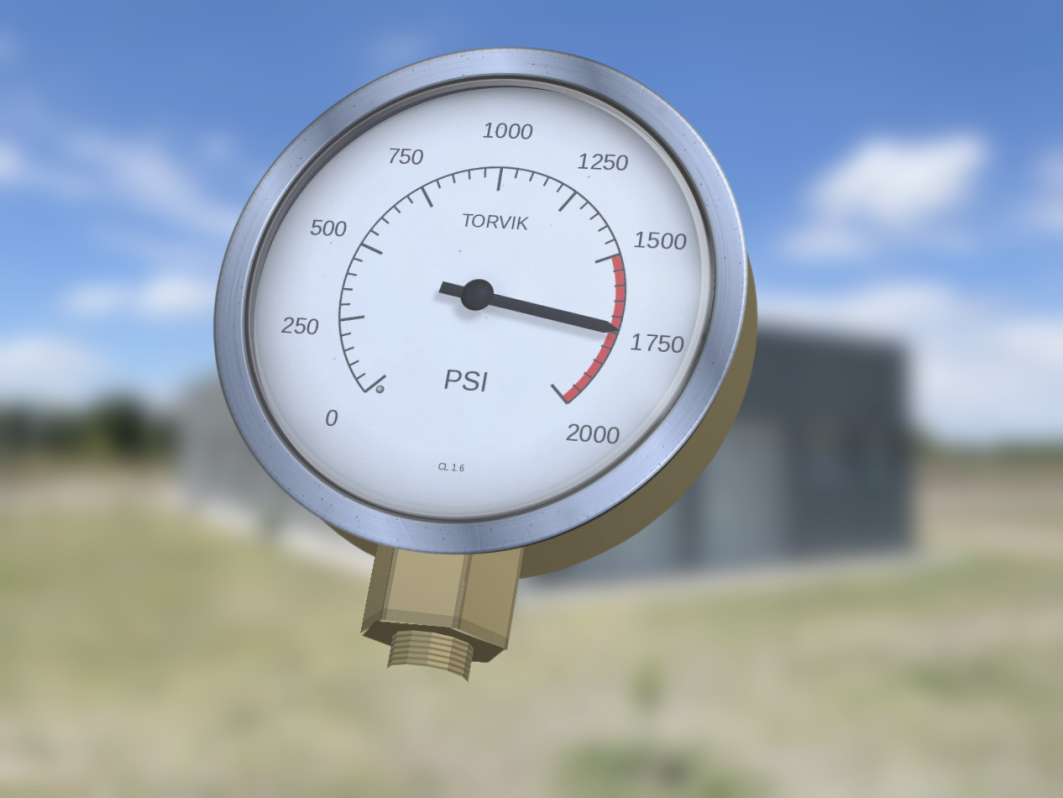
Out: **1750** psi
